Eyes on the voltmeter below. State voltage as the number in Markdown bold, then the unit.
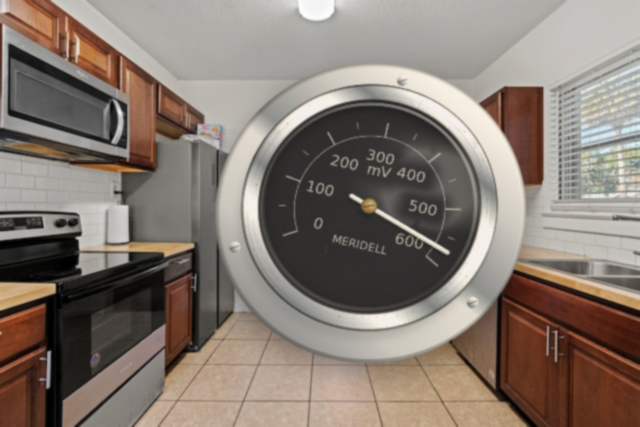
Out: **575** mV
